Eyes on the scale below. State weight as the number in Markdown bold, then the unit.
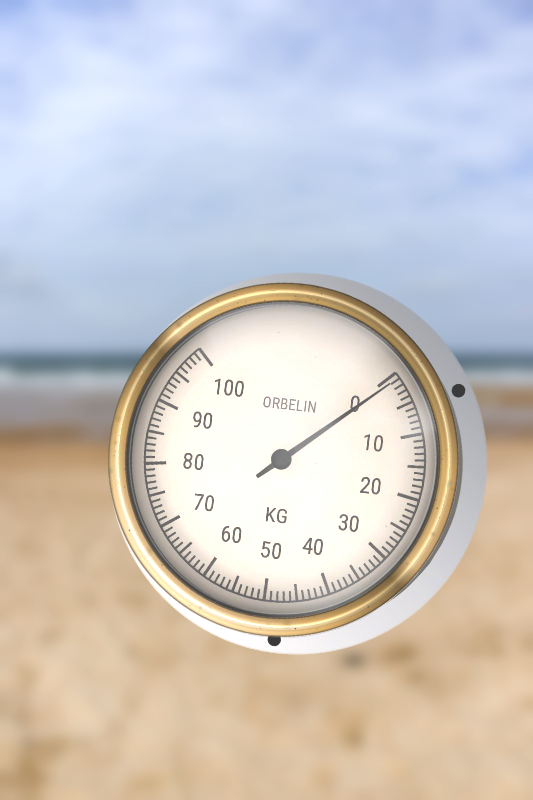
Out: **1** kg
